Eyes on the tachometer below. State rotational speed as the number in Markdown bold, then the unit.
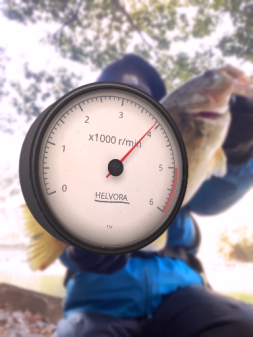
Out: **3900** rpm
